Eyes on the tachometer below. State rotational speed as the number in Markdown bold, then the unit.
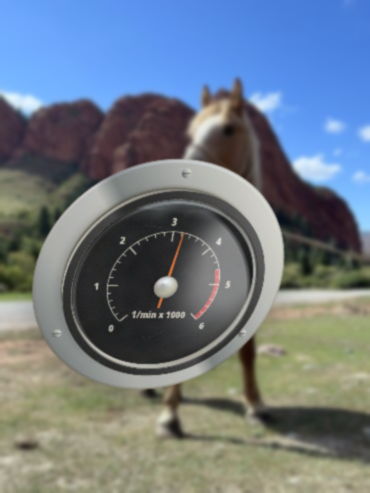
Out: **3200** rpm
